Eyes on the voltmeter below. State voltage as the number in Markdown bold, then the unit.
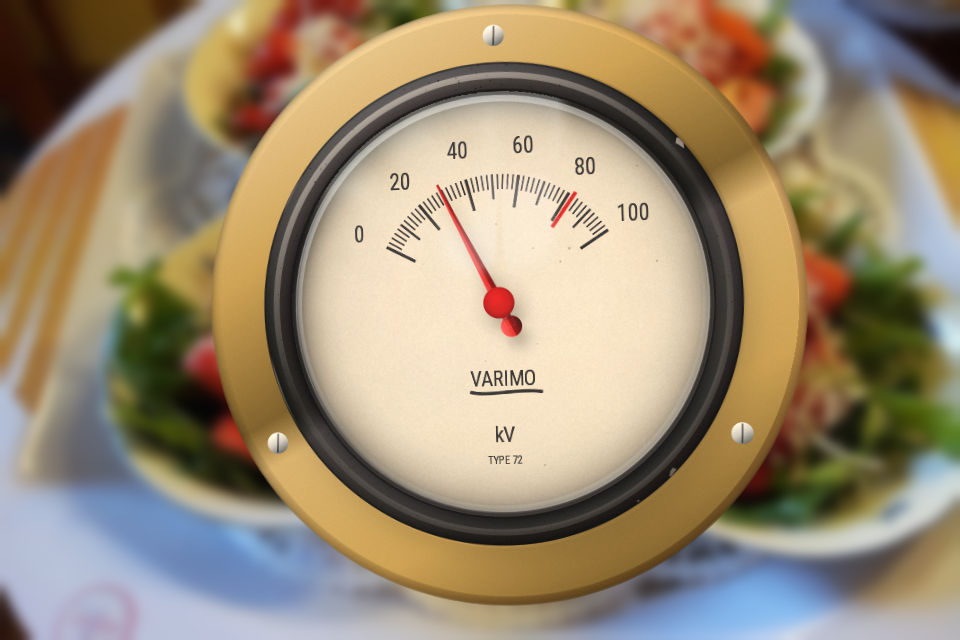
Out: **30** kV
